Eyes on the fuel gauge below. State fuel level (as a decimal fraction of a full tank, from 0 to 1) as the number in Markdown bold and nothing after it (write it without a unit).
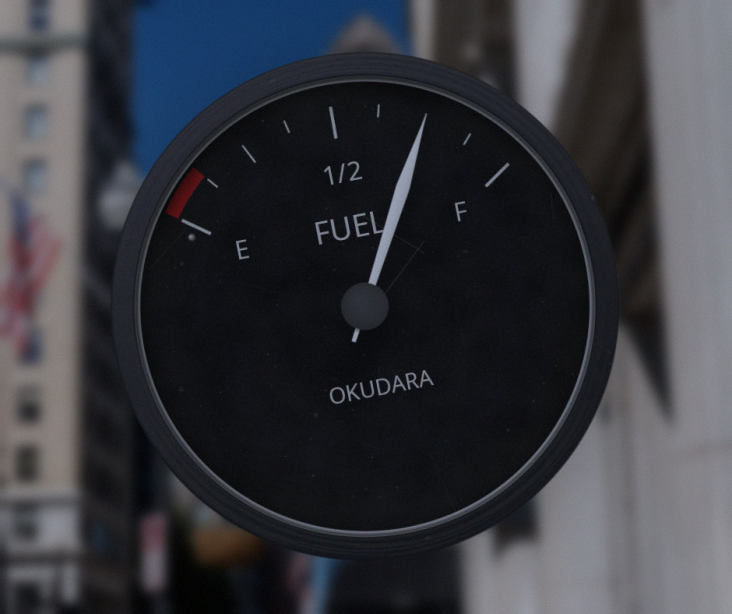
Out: **0.75**
